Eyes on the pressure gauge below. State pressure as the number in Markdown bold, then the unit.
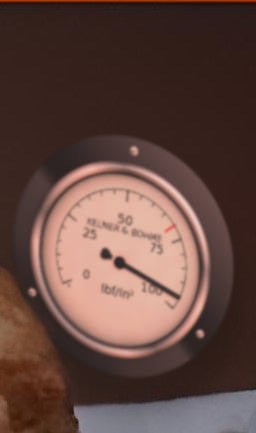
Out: **95** psi
